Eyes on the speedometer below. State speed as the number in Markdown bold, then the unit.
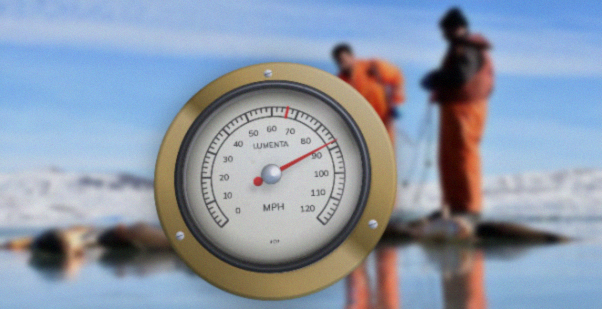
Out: **88** mph
